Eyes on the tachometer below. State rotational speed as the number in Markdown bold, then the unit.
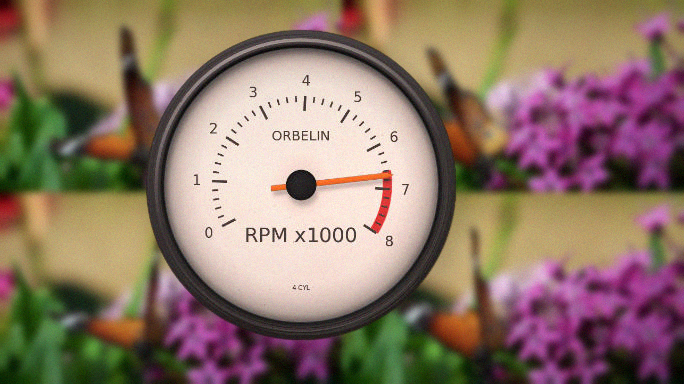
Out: **6700** rpm
